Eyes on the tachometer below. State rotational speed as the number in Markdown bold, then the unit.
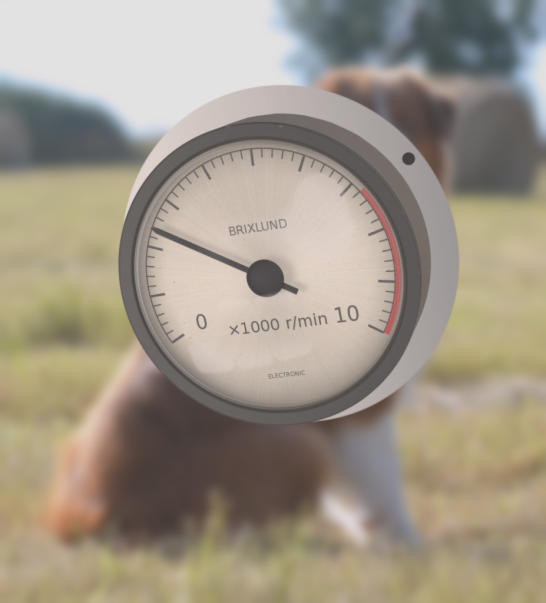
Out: **2400** rpm
